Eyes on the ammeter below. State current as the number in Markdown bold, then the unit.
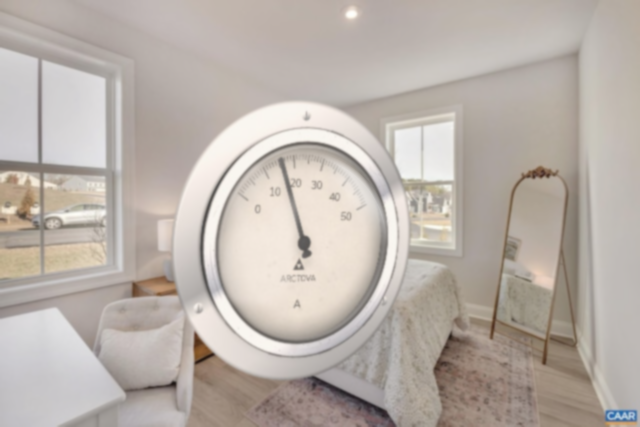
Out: **15** A
